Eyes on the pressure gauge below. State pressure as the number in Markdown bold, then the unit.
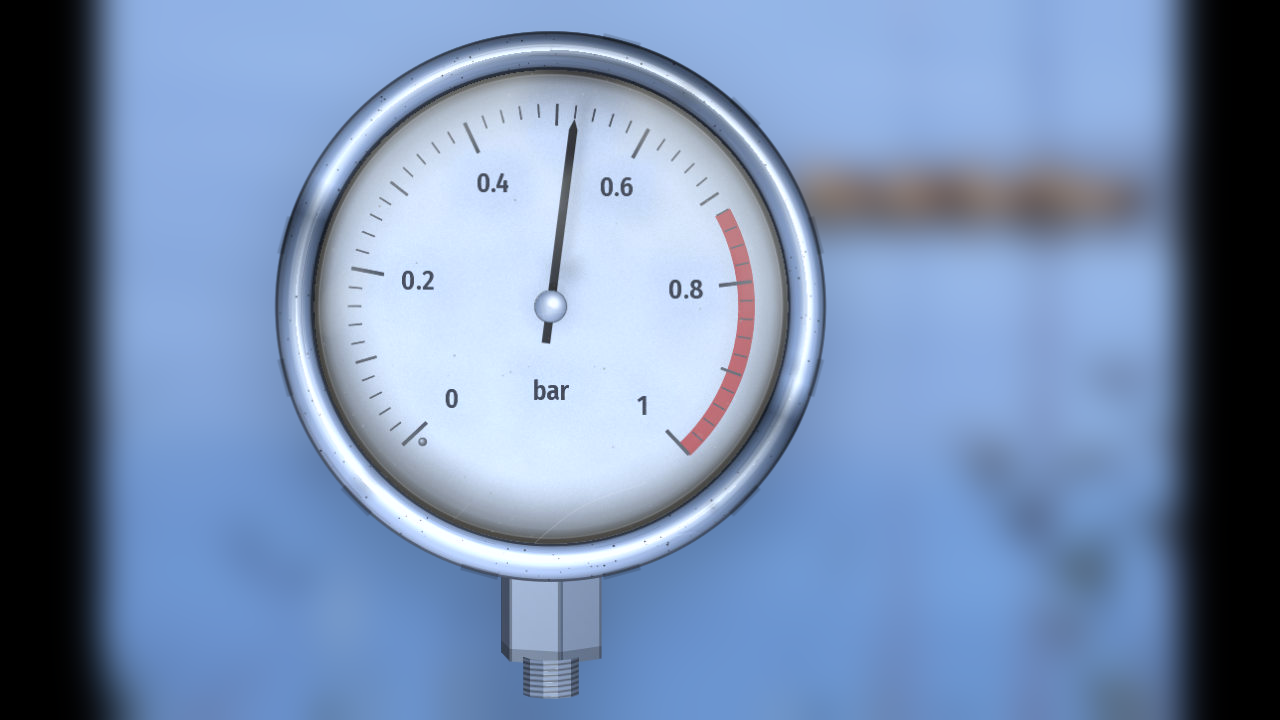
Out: **0.52** bar
